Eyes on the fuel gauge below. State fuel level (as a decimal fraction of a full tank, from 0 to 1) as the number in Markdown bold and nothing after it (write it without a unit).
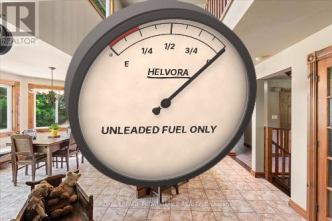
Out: **1**
